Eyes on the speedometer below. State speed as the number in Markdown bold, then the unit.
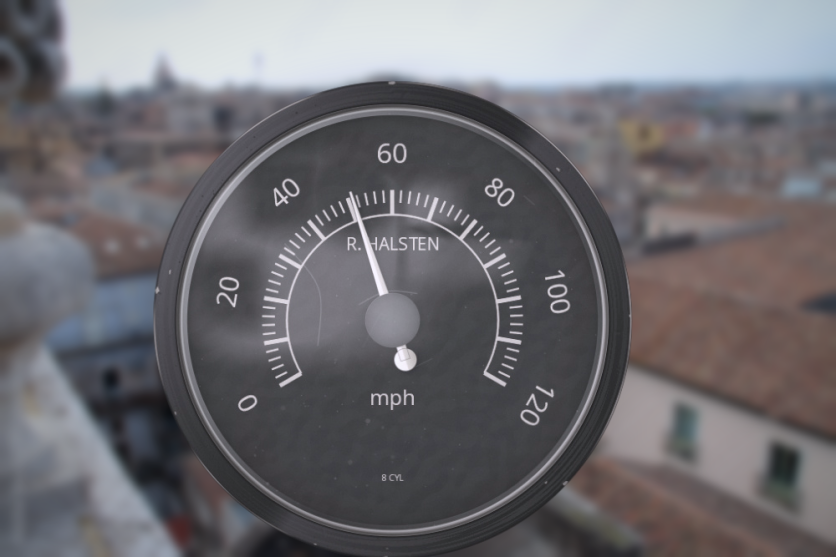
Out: **51** mph
